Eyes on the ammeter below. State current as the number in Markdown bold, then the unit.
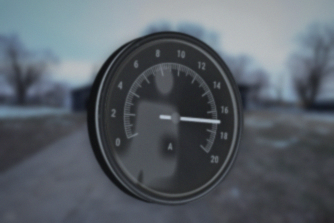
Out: **17** A
